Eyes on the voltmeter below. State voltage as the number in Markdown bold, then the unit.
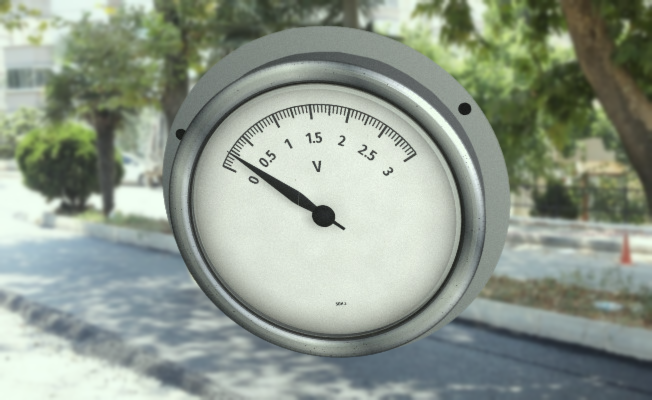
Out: **0.25** V
